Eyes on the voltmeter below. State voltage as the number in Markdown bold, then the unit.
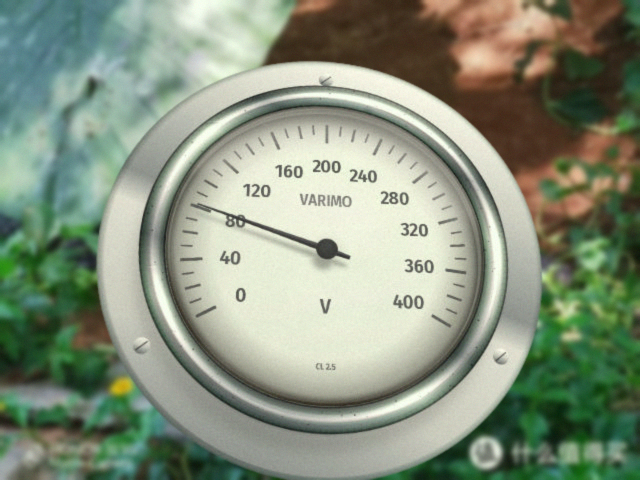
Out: **80** V
